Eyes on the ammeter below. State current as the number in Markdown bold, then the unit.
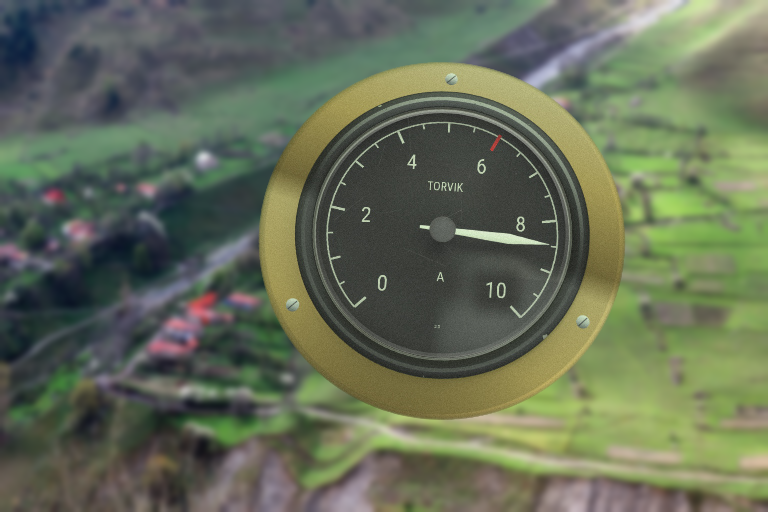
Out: **8.5** A
